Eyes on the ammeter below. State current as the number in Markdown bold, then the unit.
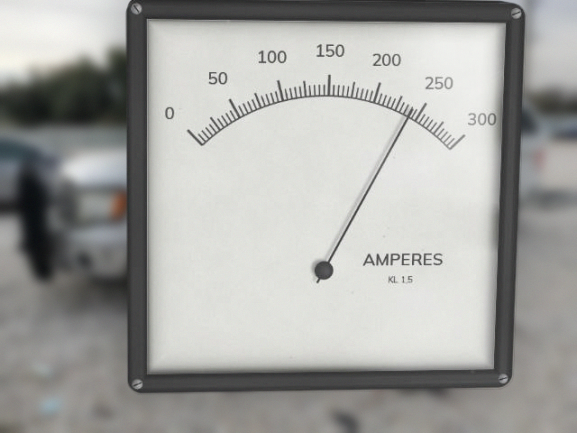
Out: **240** A
